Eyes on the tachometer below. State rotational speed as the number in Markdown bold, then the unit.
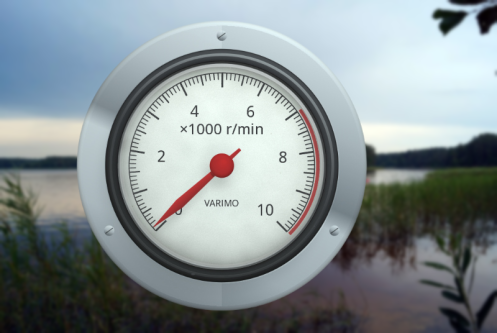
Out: **100** rpm
